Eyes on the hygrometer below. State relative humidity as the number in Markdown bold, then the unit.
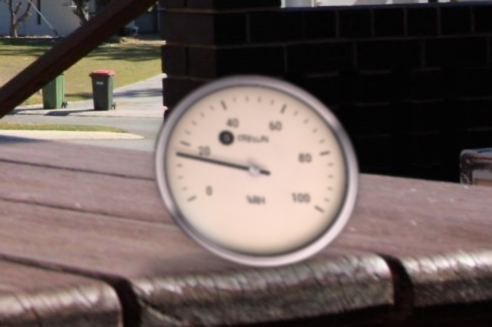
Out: **16** %
